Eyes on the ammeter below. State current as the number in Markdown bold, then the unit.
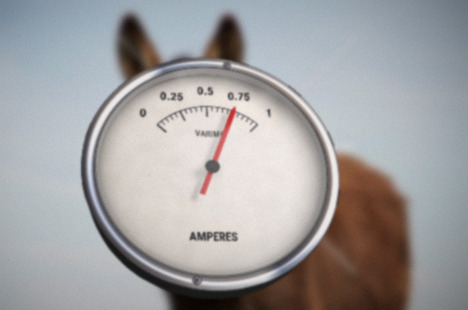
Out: **0.75** A
